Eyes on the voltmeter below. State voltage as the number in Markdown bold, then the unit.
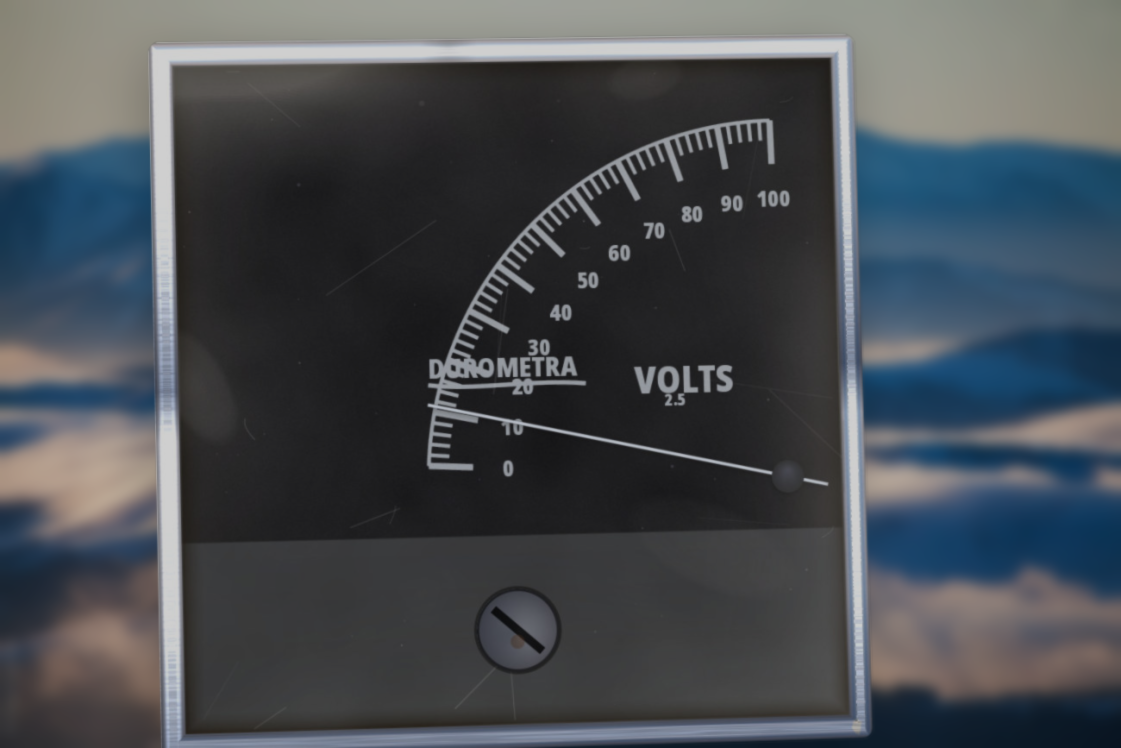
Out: **11** V
